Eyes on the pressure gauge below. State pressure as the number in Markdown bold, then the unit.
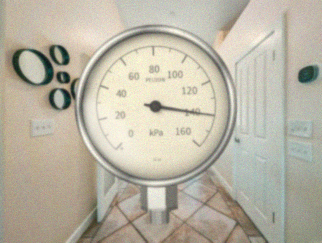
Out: **140** kPa
